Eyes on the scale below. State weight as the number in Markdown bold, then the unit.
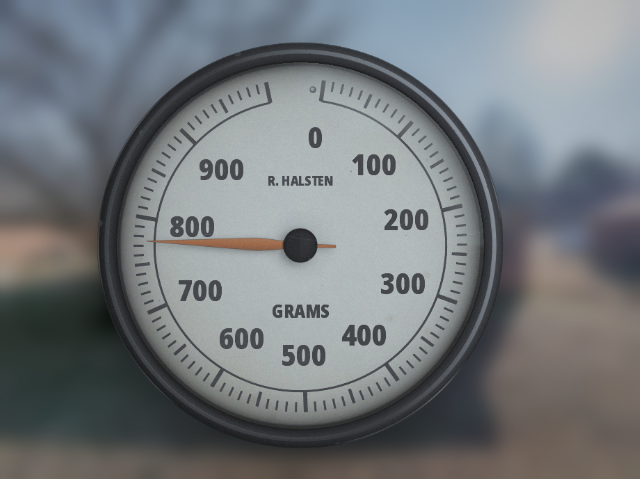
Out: **775** g
